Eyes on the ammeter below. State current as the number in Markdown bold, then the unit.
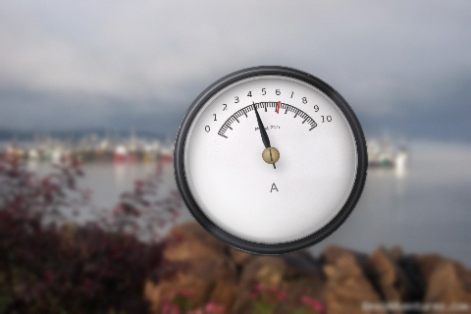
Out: **4** A
